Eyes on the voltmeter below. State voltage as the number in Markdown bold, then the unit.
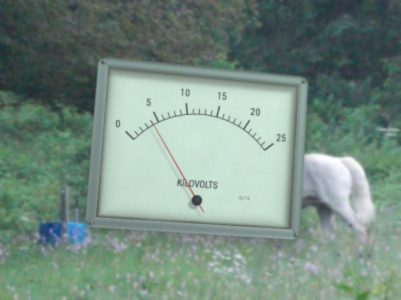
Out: **4** kV
